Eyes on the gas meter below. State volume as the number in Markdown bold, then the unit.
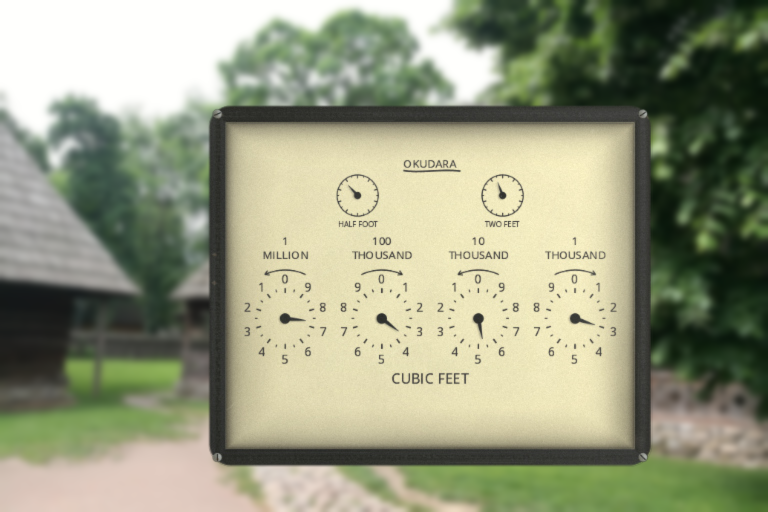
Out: **735300** ft³
